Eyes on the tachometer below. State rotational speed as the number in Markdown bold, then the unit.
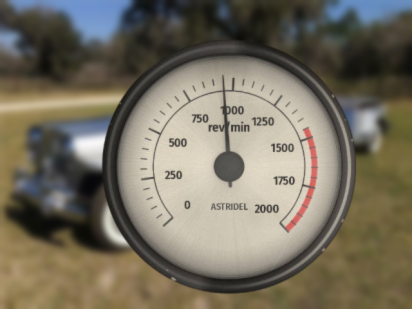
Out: **950** rpm
